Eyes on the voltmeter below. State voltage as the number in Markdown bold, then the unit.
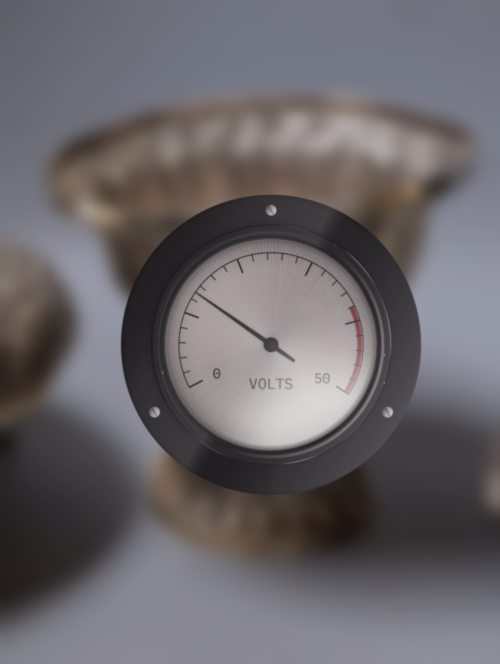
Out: **13** V
